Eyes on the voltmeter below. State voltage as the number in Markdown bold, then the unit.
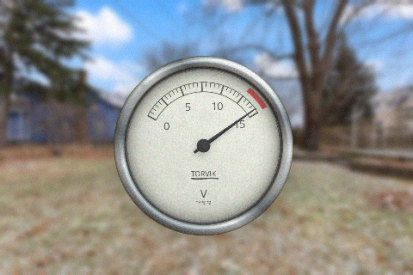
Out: **14.5** V
